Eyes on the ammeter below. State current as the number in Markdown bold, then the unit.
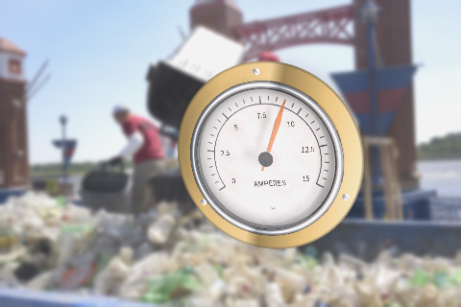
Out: **9** A
